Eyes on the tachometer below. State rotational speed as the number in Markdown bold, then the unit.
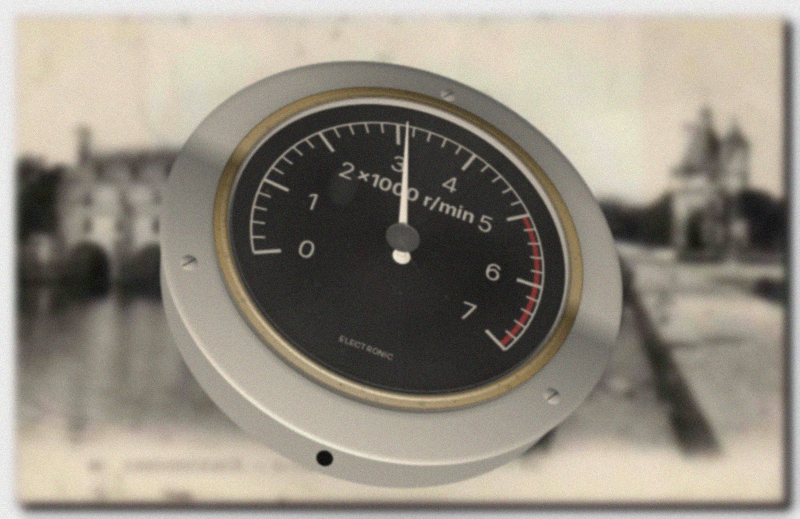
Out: **3100** rpm
